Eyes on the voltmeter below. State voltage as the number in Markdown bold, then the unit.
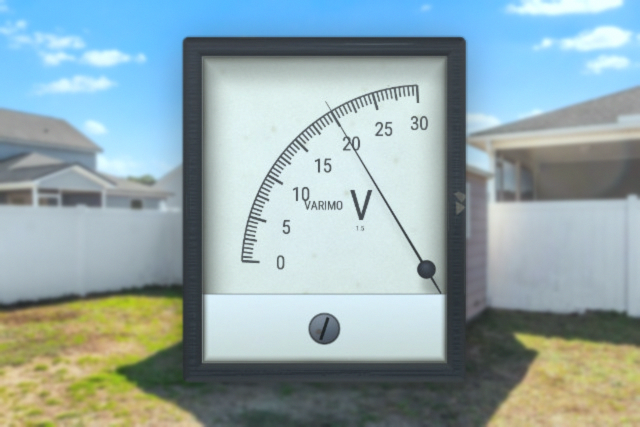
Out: **20** V
